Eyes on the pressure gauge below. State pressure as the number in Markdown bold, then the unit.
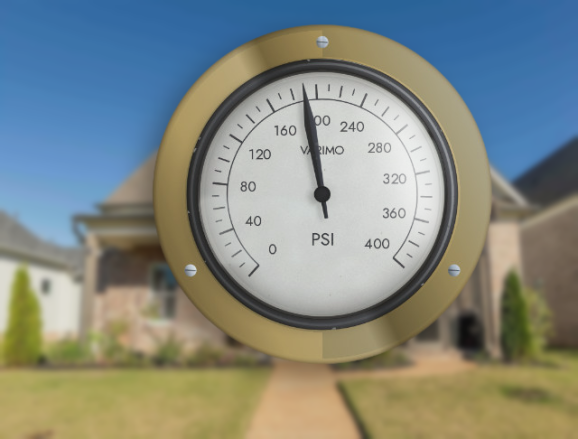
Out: **190** psi
